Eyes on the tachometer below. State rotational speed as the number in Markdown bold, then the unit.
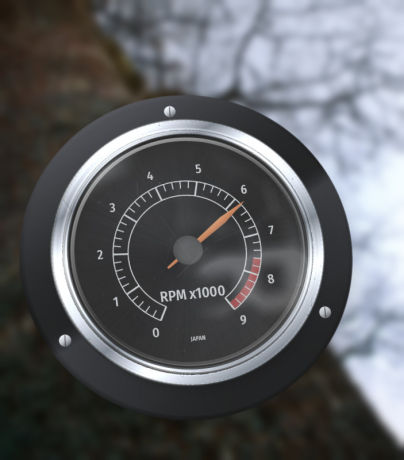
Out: **6200** rpm
